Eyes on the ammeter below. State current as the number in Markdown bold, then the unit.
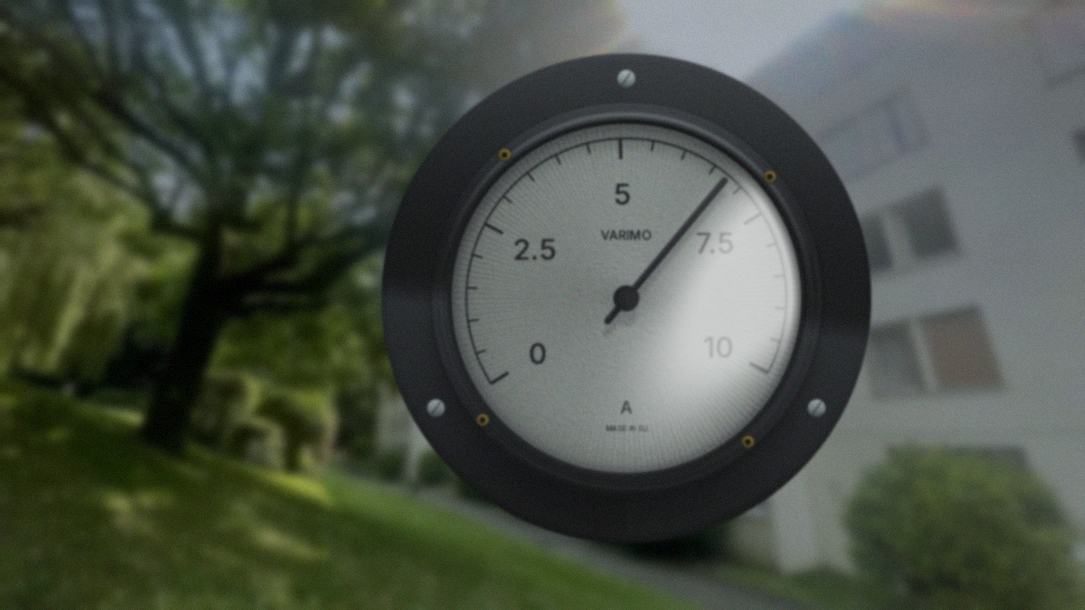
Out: **6.75** A
